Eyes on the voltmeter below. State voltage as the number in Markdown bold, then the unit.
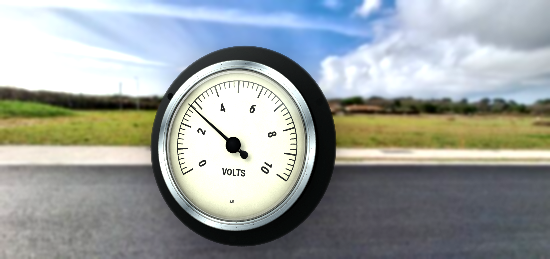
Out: **2.8** V
